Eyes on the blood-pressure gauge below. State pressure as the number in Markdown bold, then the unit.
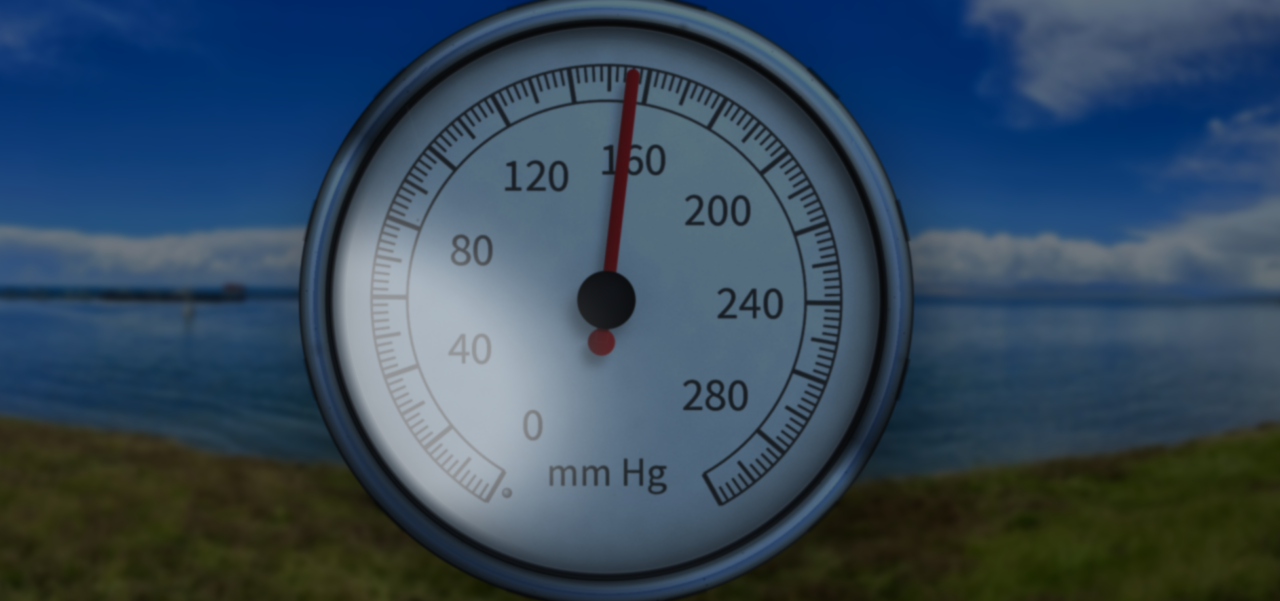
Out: **156** mmHg
